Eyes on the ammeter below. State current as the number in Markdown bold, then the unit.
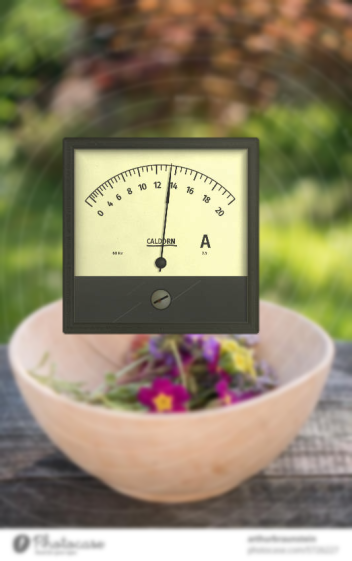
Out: **13.5** A
